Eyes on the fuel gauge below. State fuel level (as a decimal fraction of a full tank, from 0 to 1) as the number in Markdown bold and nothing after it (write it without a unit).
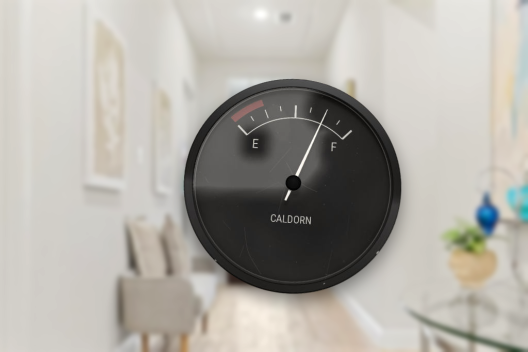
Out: **0.75**
